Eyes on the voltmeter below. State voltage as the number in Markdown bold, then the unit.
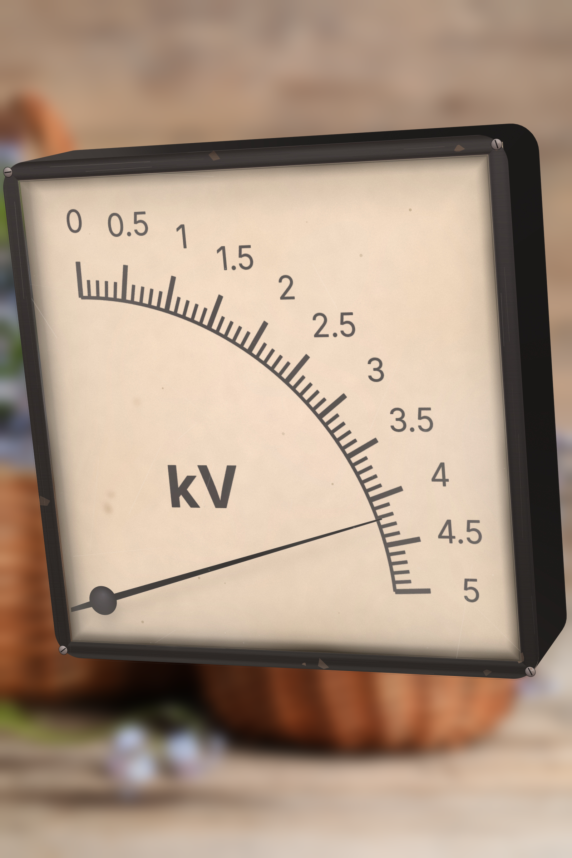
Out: **4.2** kV
